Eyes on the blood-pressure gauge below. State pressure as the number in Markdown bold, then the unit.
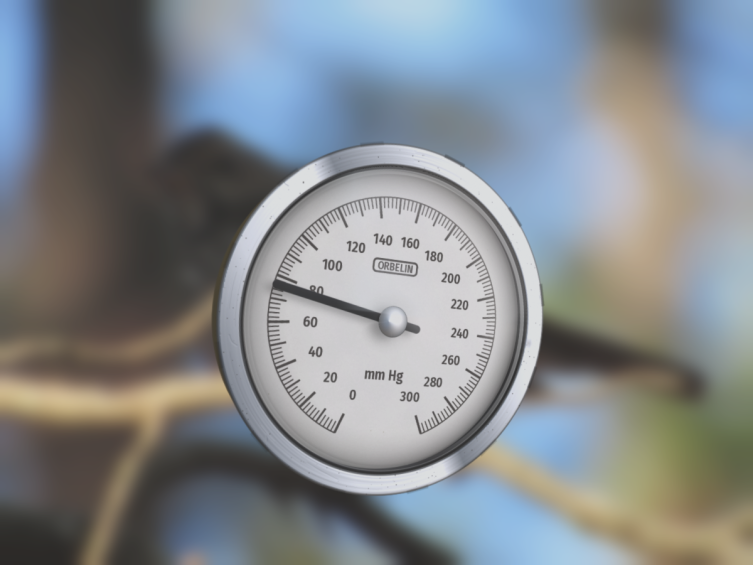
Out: **76** mmHg
